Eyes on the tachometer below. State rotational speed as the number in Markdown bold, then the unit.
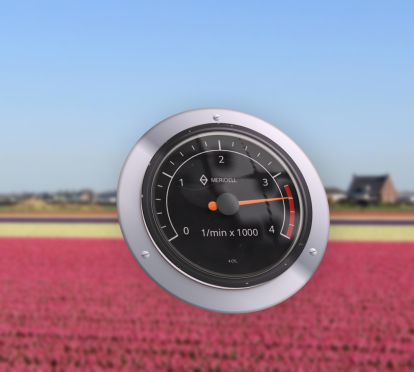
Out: **3400** rpm
